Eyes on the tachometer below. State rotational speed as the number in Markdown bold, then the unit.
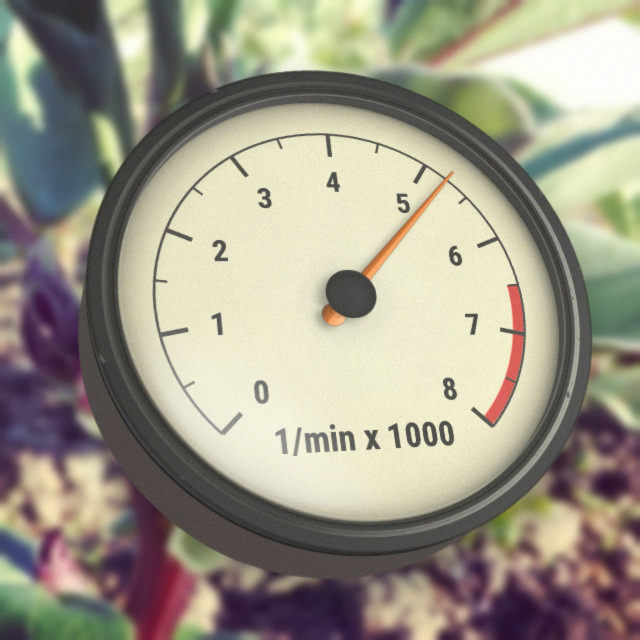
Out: **5250** rpm
